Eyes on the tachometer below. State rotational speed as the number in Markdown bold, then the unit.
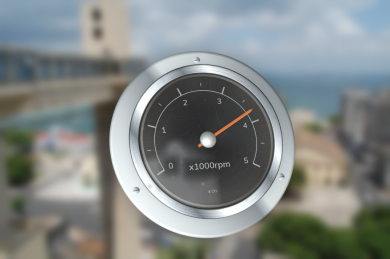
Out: **3750** rpm
